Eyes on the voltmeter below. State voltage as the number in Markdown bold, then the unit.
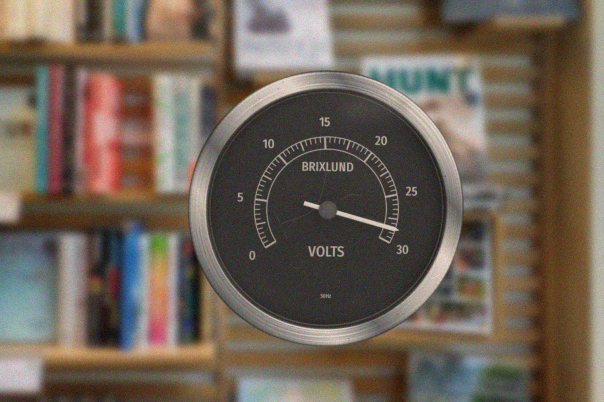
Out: **28.5** V
